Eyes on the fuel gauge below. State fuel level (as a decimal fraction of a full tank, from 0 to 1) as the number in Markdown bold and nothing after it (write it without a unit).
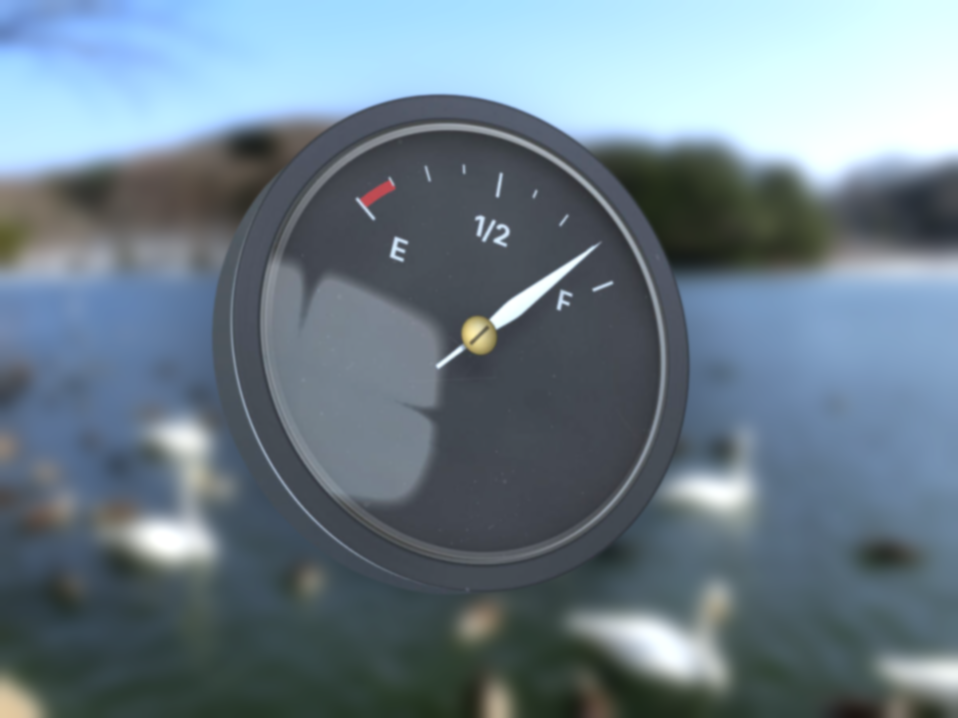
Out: **0.875**
